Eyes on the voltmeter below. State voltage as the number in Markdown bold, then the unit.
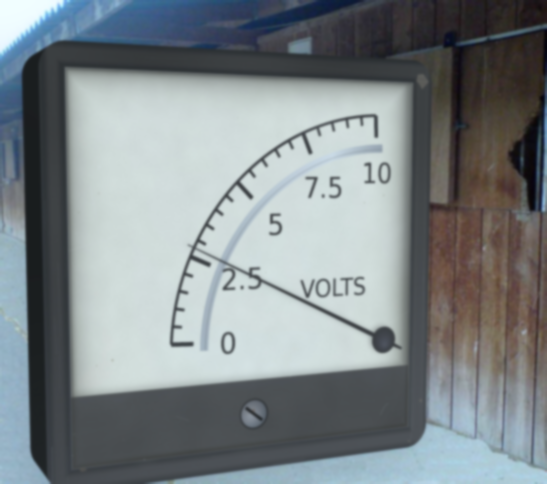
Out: **2.75** V
